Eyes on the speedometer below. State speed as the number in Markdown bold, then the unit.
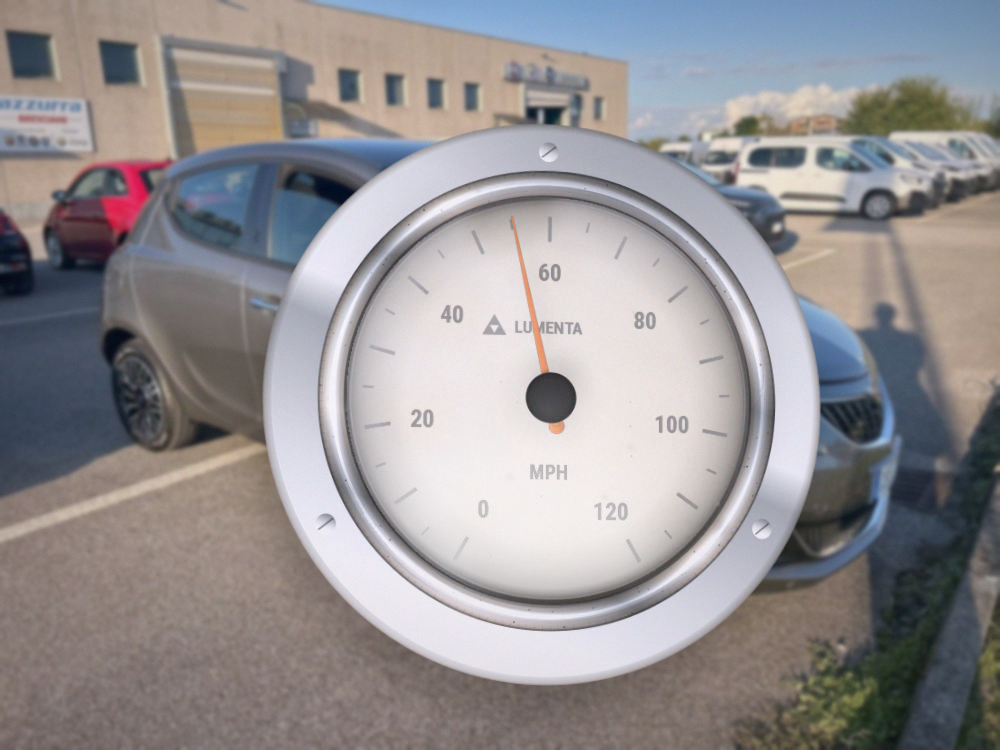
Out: **55** mph
